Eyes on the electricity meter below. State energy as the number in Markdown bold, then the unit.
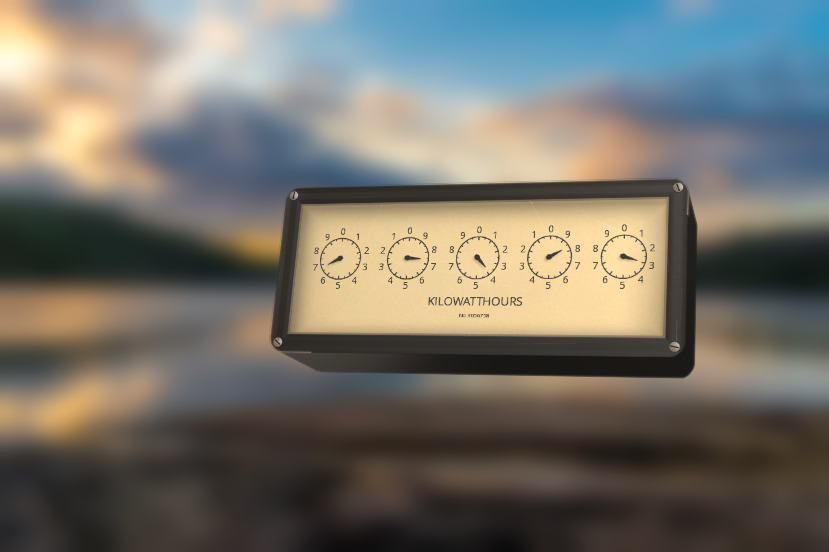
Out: **67383** kWh
